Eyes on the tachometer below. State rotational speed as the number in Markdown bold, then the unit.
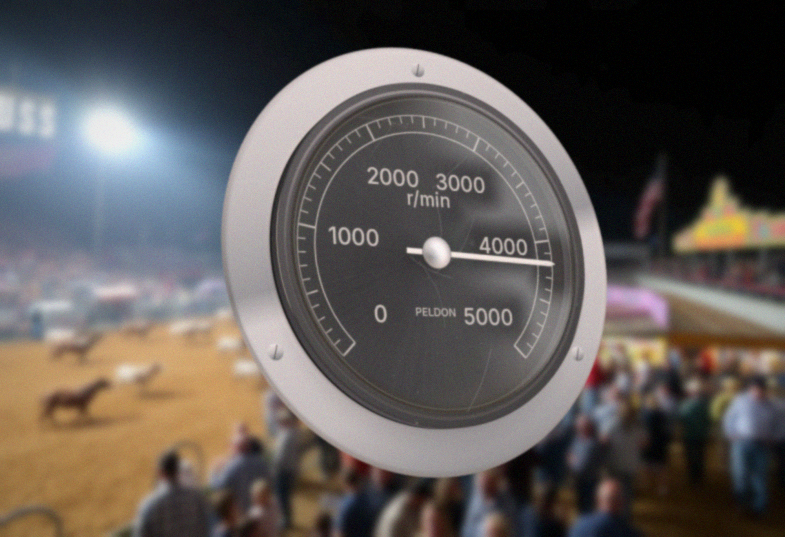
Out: **4200** rpm
